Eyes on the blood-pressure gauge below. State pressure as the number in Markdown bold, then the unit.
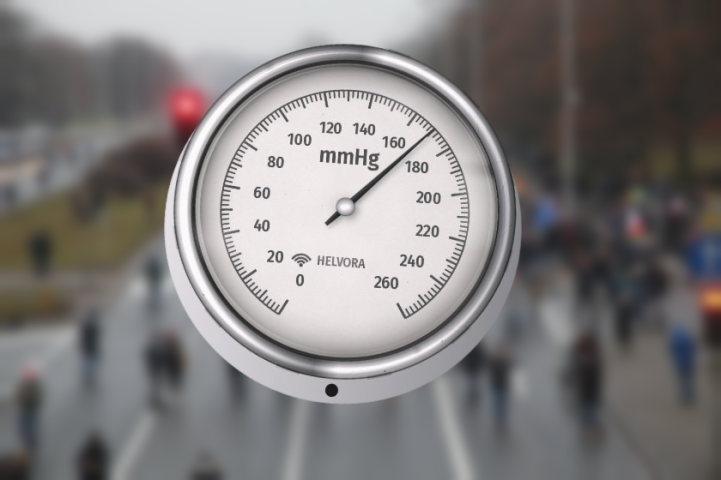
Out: **170** mmHg
